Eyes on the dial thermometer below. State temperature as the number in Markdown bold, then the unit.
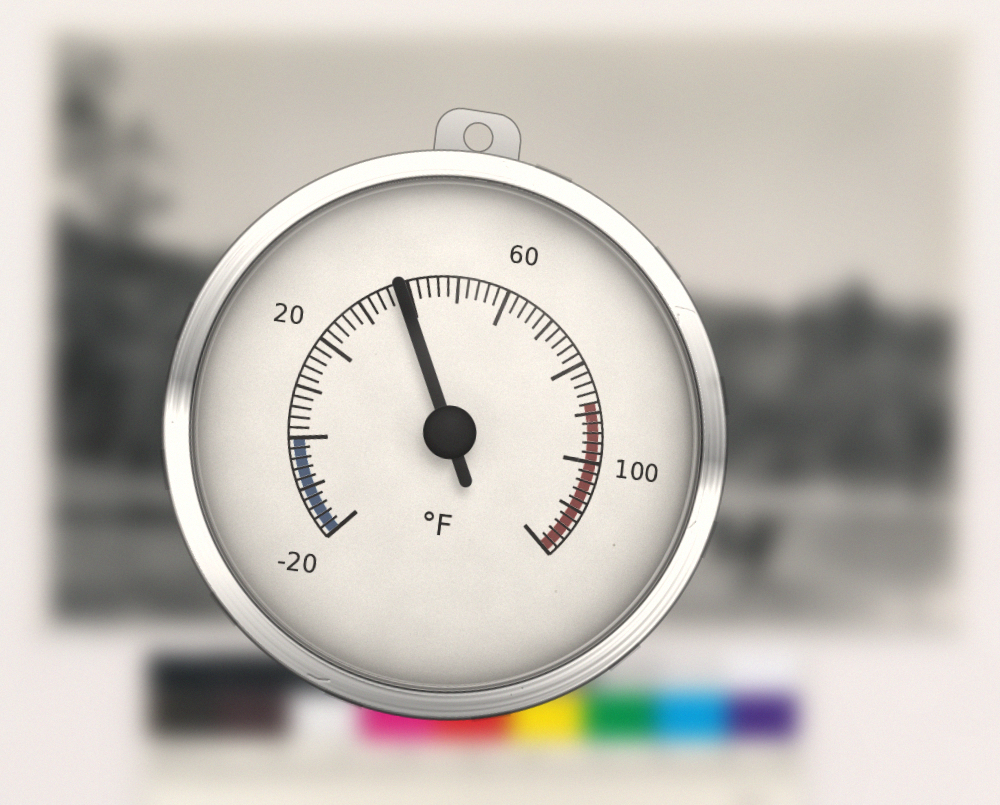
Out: **38** °F
